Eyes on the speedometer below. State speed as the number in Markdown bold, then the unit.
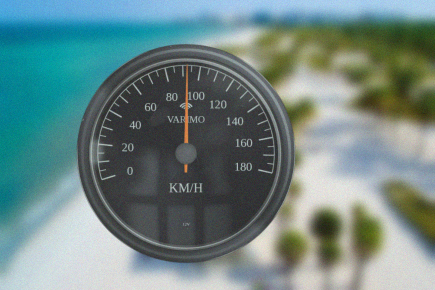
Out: **92.5** km/h
